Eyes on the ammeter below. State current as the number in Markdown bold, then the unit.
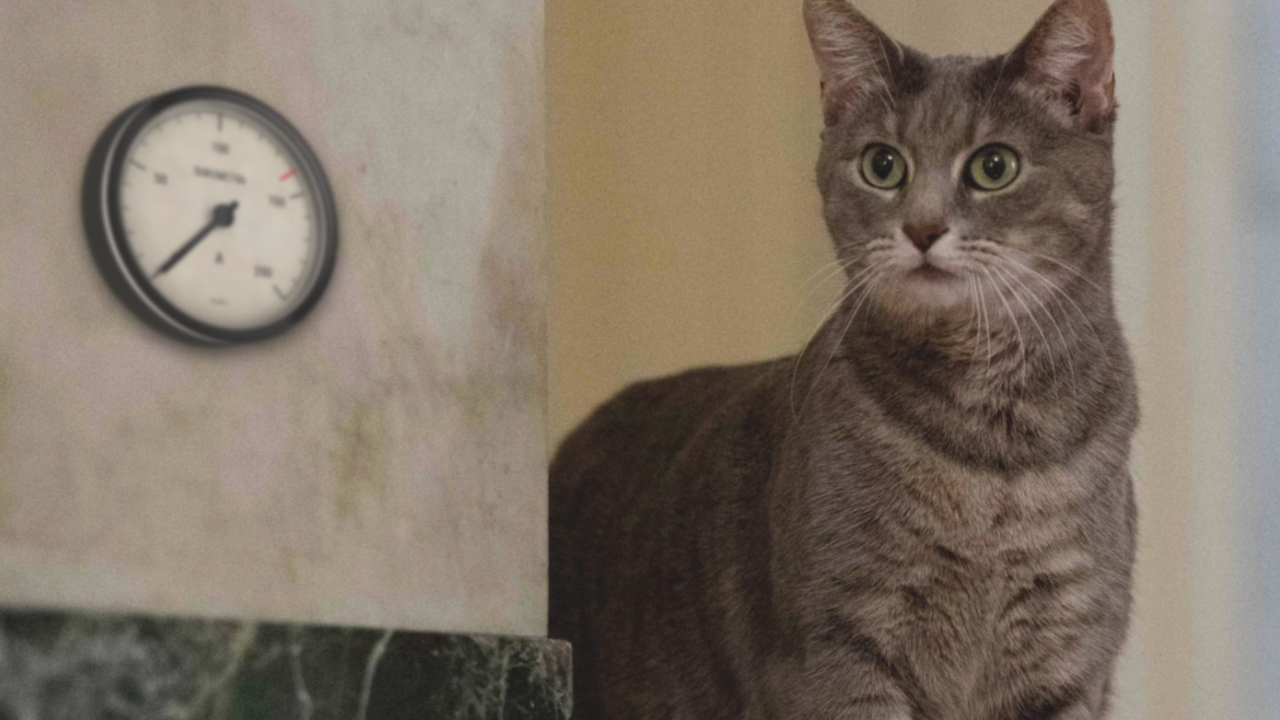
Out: **0** A
